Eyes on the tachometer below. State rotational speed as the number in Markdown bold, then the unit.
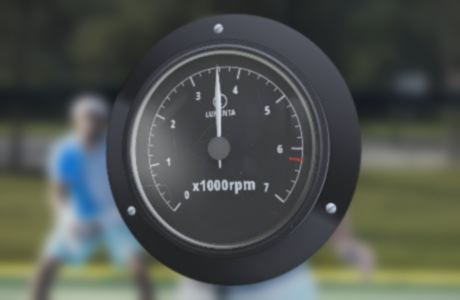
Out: **3600** rpm
